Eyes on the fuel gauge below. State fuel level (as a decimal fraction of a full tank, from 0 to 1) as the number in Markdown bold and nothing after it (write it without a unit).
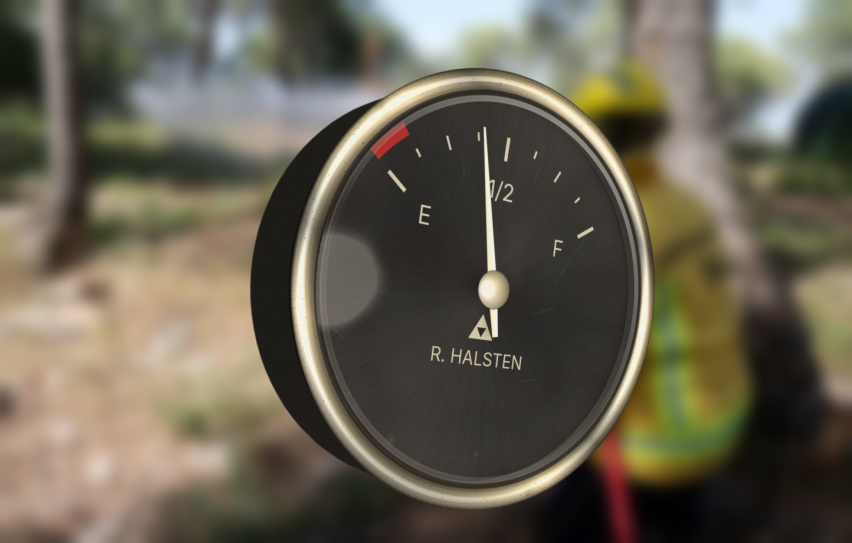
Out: **0.375**
